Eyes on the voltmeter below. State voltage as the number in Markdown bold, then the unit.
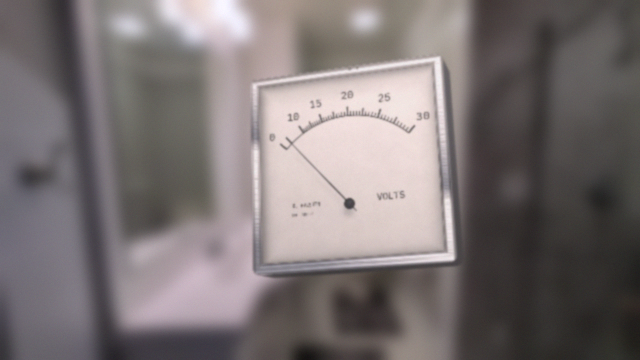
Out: **5** V
